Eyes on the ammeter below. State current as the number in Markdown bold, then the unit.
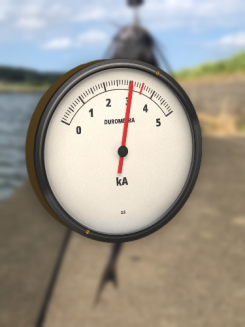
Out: **3** kA
